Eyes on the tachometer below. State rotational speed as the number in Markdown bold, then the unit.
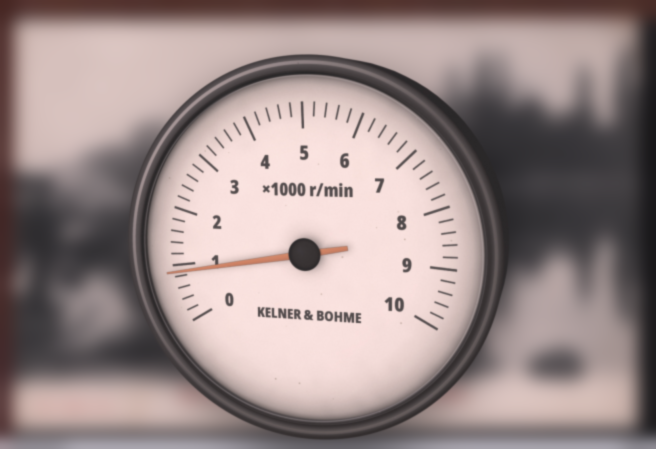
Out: **900** rpm
